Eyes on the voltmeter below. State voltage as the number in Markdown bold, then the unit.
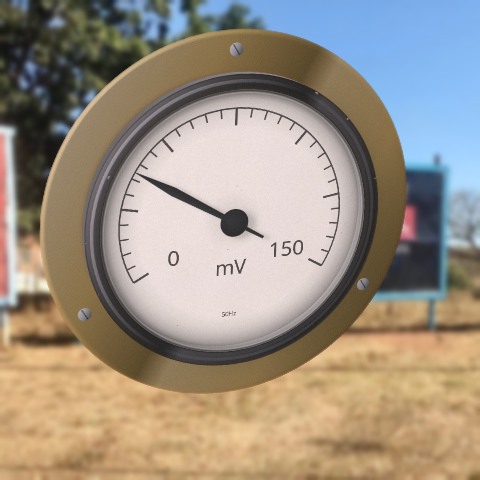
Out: **37.5** mV
